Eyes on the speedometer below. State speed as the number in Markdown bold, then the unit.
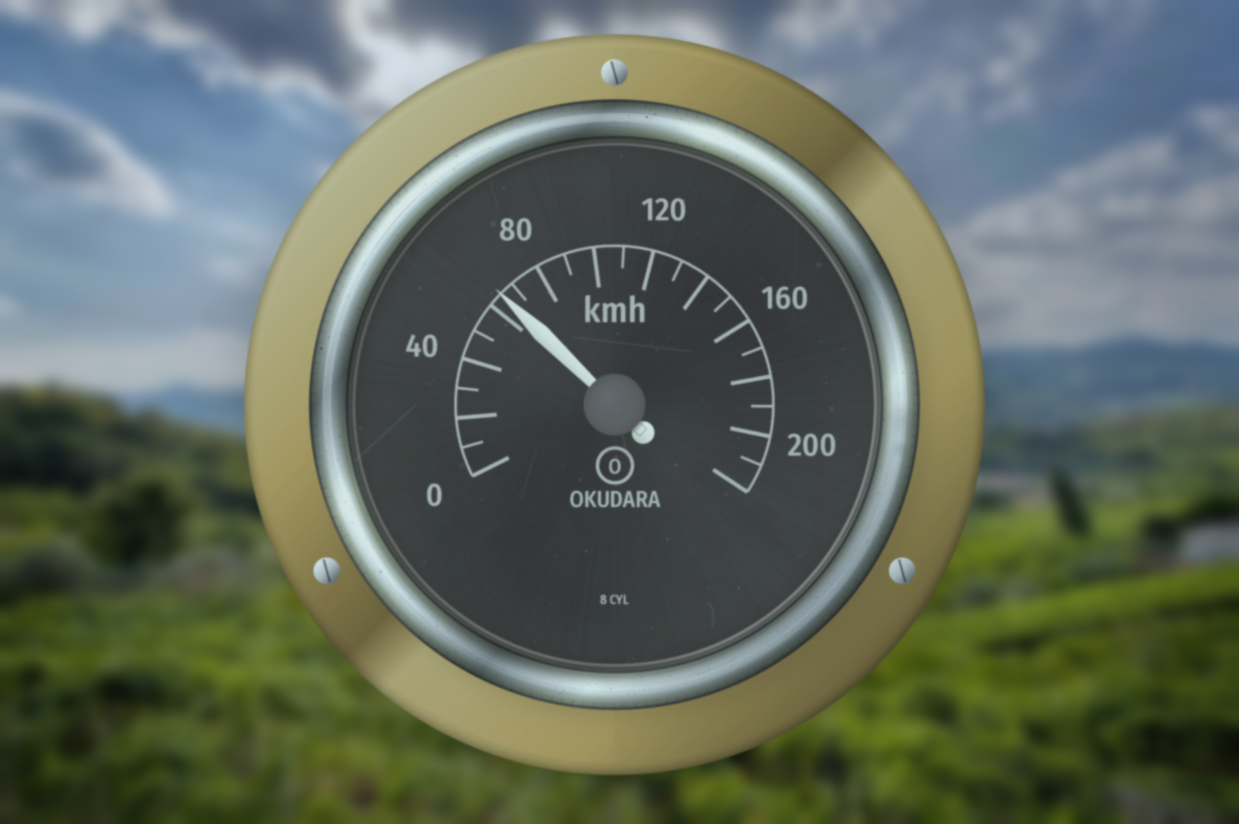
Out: **65** km/h
